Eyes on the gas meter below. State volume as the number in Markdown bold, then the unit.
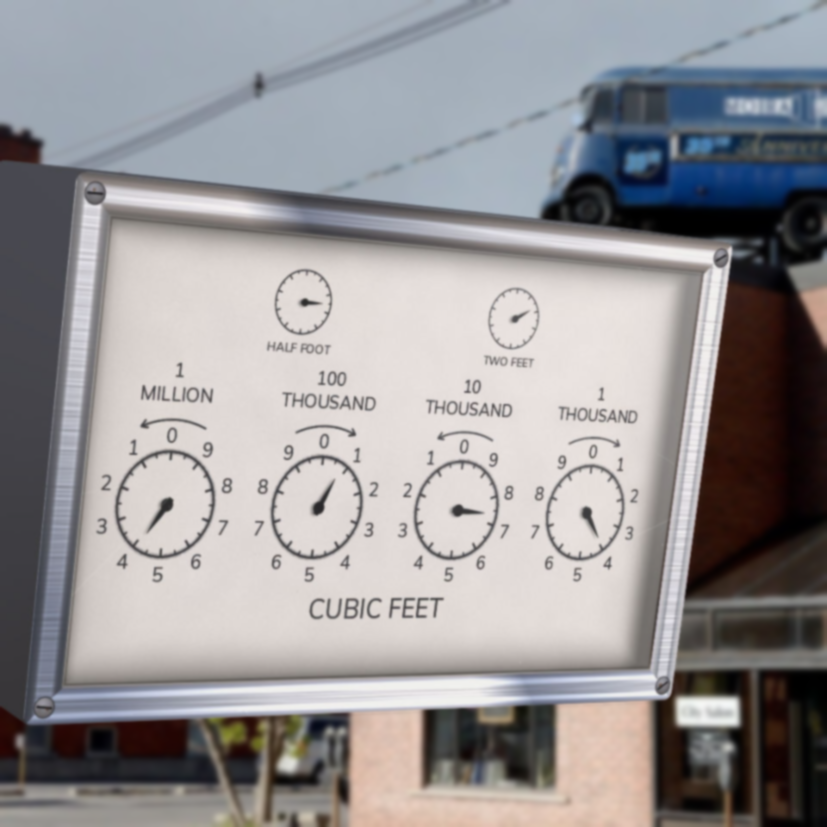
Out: **407400** ft³
